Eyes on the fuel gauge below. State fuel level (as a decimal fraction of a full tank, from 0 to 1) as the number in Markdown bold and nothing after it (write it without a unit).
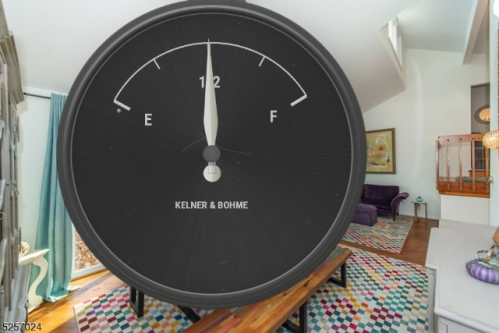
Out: **0.5**
